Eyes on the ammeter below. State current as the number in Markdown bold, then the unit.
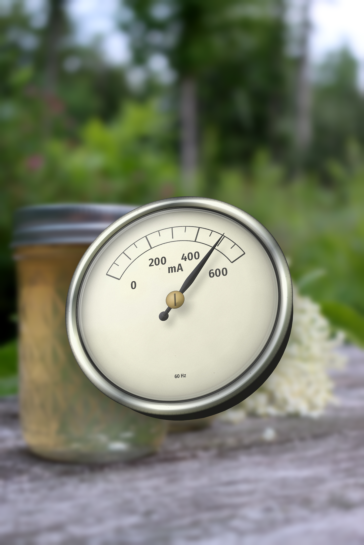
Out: **500** mA
